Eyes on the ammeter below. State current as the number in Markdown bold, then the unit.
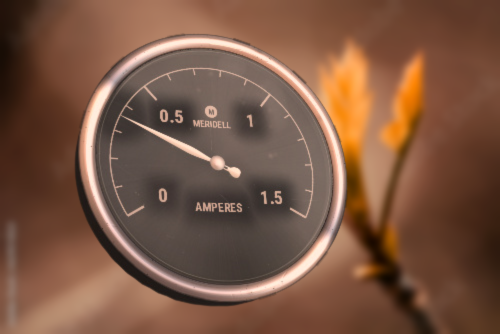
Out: **0.35** A
